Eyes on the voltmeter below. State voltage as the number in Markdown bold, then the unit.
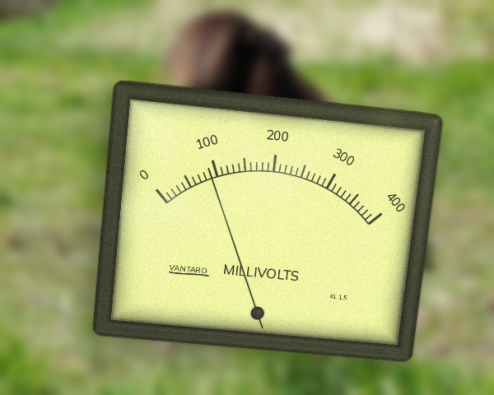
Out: **90** mV
